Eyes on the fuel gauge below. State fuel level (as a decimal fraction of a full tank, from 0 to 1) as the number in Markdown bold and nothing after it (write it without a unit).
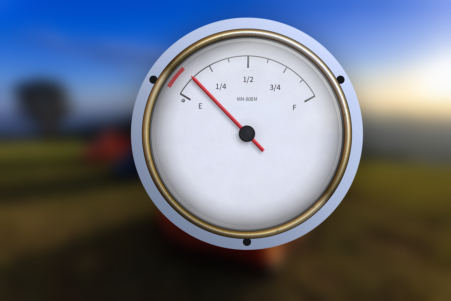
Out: **0.125**
